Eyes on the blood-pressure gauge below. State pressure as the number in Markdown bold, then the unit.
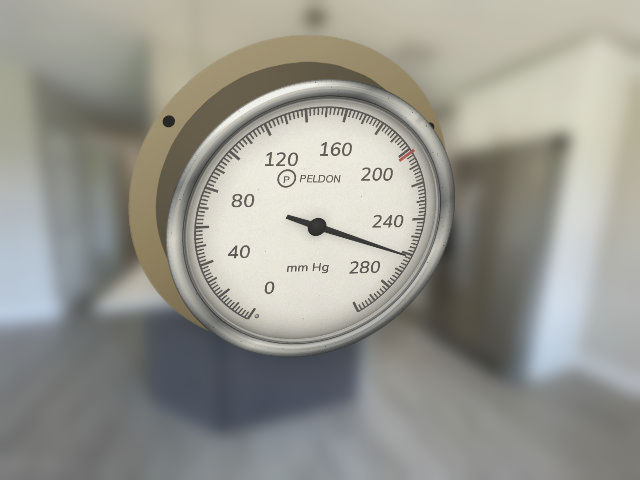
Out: **260** mmHg
